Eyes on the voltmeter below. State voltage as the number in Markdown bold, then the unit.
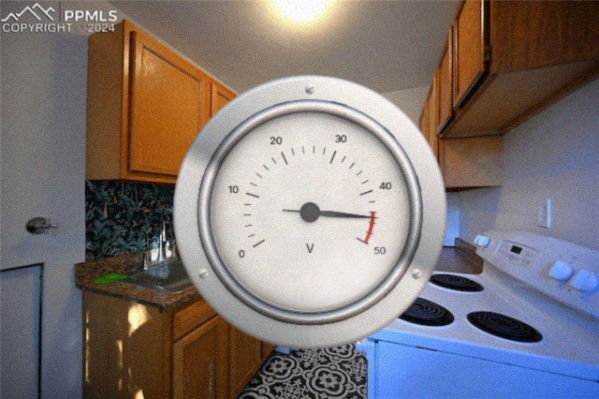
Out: **45** V
